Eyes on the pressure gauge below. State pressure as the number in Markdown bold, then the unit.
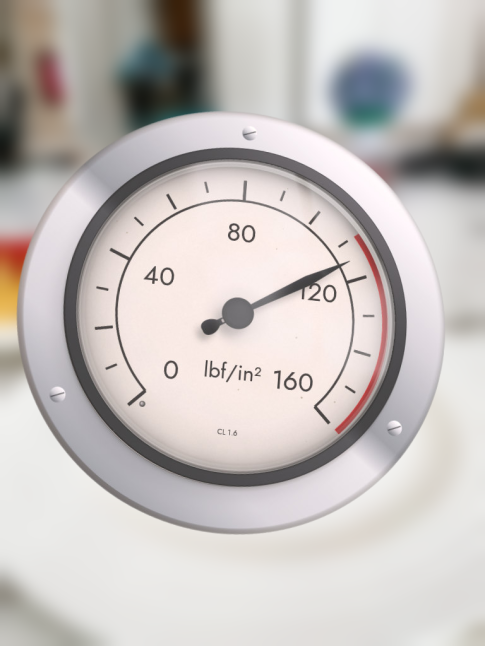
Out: **115** psi
